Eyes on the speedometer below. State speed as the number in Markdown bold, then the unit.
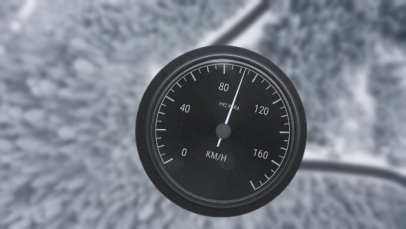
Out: **92.5** km/h
